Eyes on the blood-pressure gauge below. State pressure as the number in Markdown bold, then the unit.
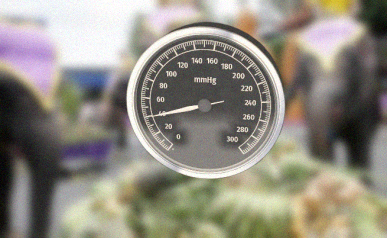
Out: **40** mmHg
